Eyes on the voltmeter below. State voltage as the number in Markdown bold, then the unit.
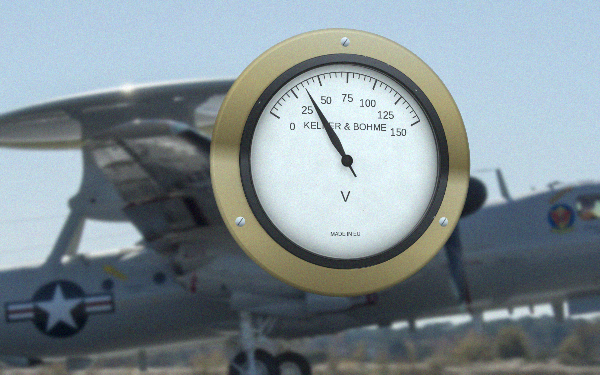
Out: **35** V
